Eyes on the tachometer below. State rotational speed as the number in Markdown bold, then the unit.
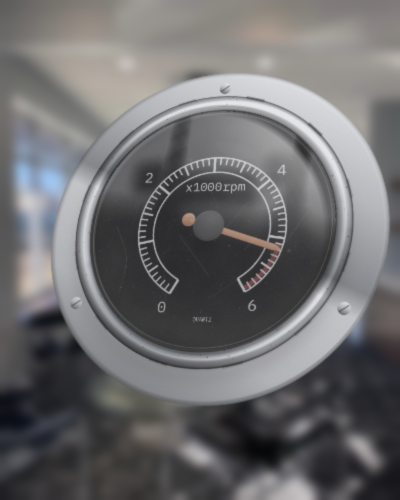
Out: **5200** rpm
